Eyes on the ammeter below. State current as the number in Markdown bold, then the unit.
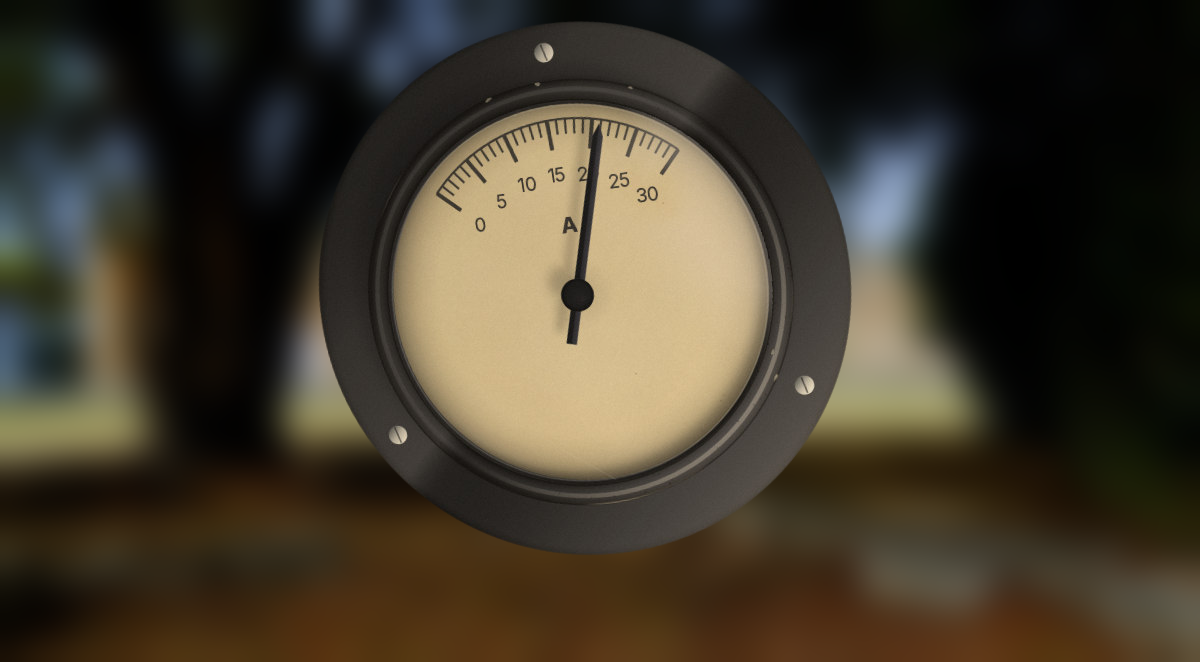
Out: **21** A
